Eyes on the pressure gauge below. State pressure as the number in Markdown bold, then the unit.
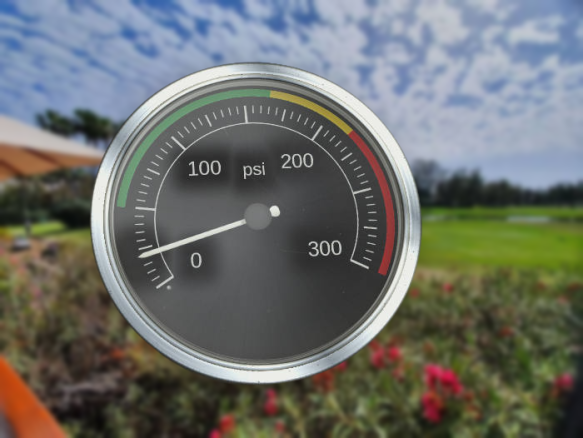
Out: **20** psi
